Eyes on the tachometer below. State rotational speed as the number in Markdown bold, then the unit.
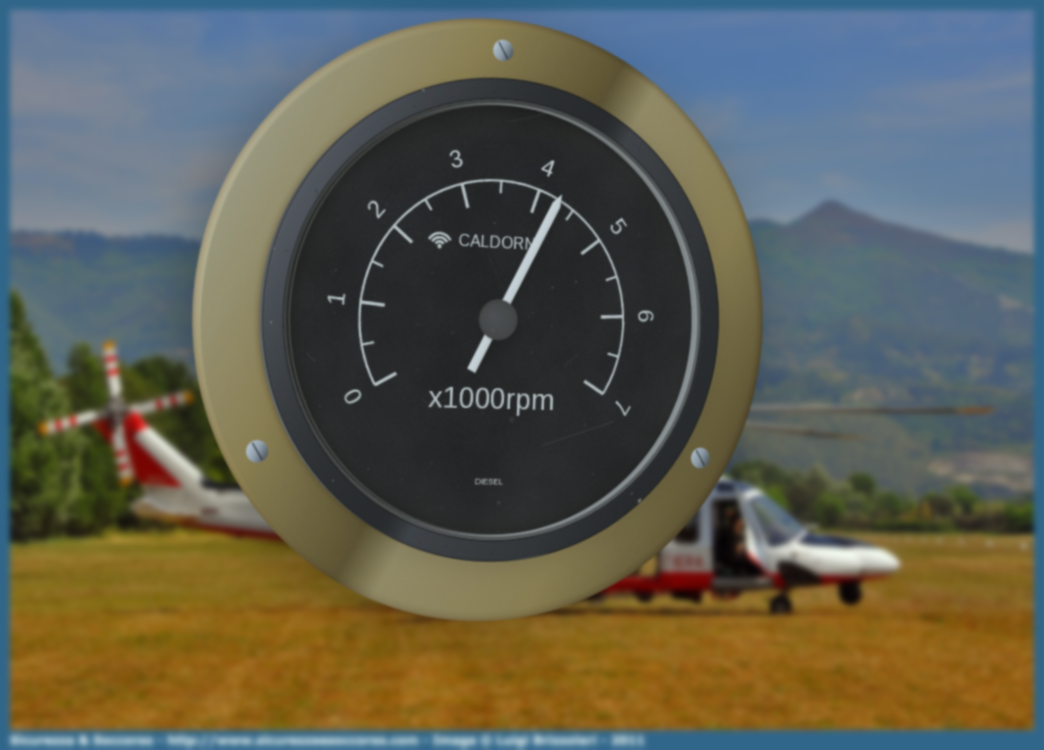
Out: **4250** rpm
